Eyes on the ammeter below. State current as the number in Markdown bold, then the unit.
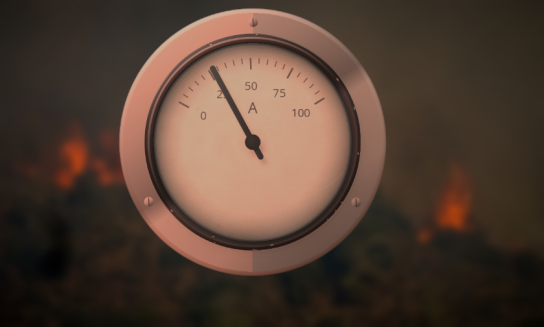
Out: **27.5** A
